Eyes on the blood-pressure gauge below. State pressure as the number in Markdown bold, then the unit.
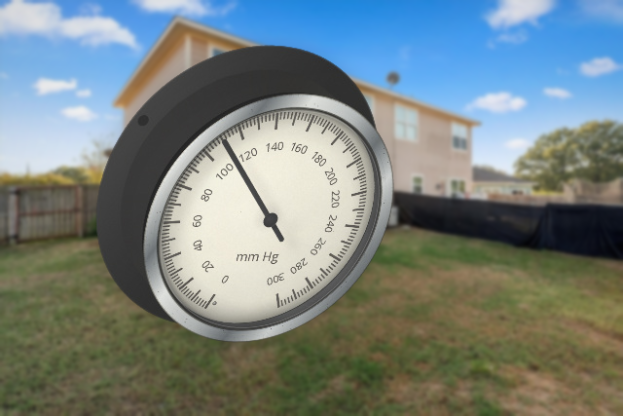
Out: **110** mmHg
